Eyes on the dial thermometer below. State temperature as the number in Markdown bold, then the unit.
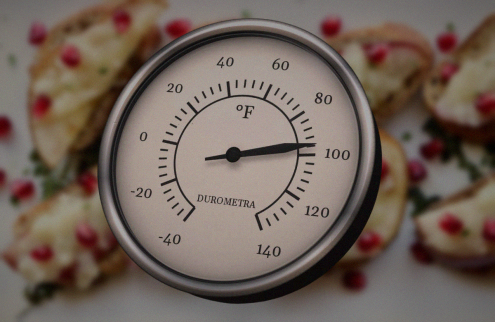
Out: **96** °F
